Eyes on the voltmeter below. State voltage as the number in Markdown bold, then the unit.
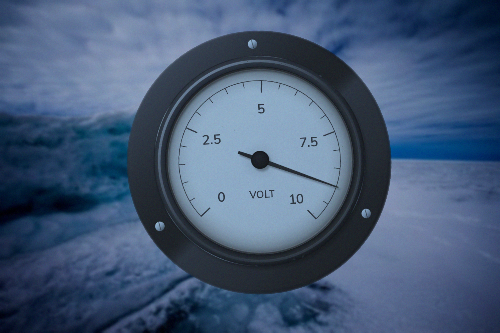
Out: **9** V
